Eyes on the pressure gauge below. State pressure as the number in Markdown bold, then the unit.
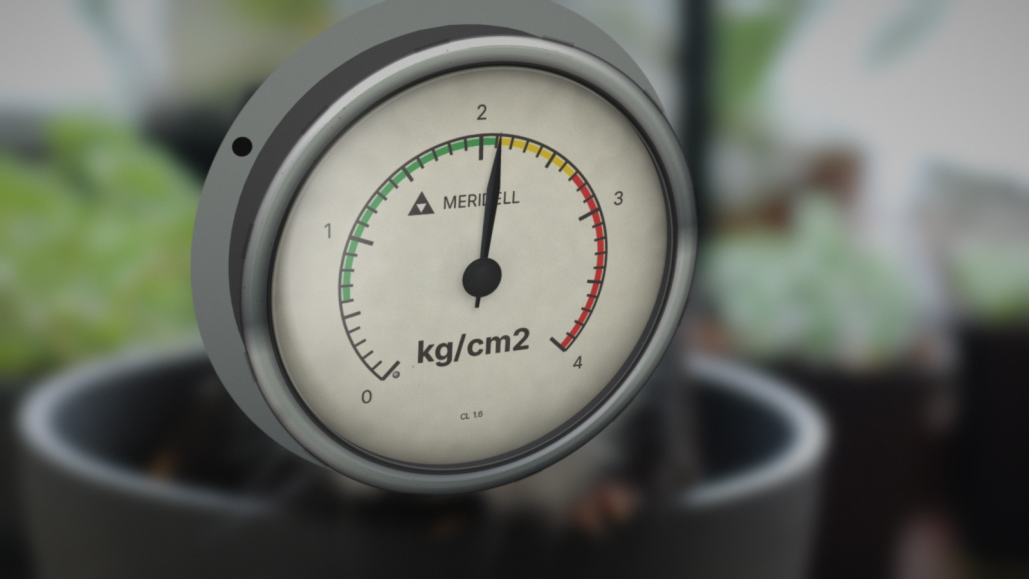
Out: **2.1** kg/cm²
